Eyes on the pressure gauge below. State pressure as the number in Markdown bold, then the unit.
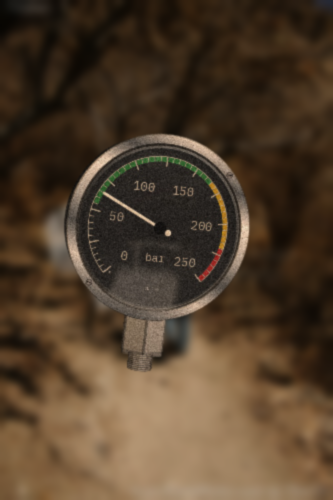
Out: **65** bar
